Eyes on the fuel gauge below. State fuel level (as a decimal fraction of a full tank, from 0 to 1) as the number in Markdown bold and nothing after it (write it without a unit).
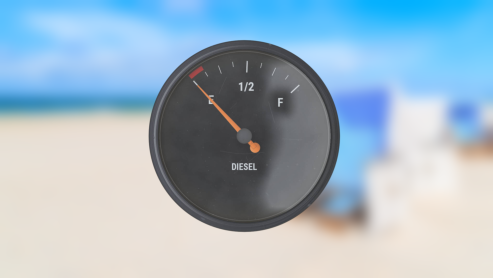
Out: **0**
